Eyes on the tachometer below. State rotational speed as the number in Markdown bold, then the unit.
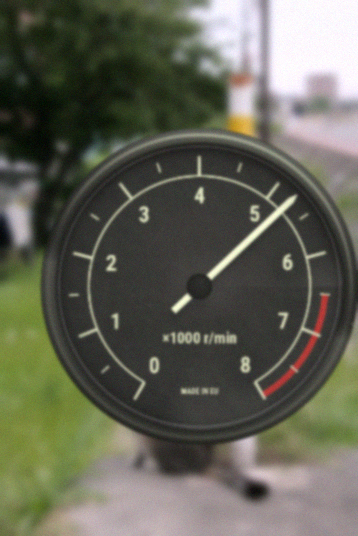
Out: **5250** rpm
